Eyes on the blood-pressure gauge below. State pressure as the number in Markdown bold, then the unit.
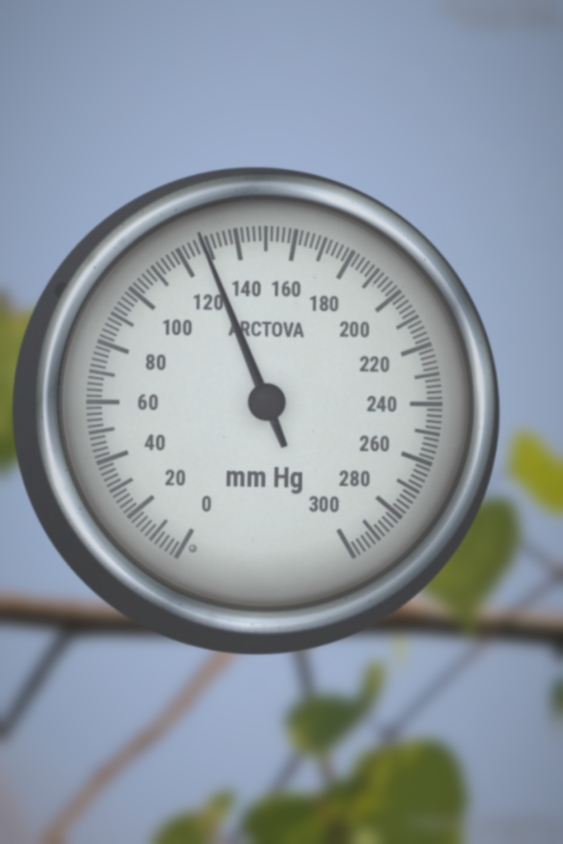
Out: **128** mmHg
